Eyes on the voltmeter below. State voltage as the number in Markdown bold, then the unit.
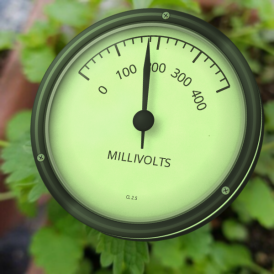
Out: **180** mV
